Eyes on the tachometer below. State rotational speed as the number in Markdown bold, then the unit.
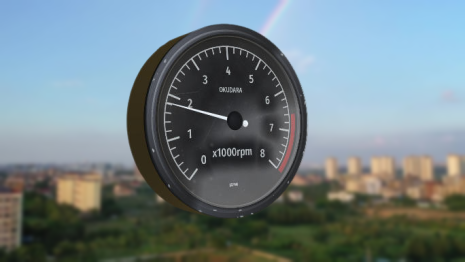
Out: **1800** rpm
